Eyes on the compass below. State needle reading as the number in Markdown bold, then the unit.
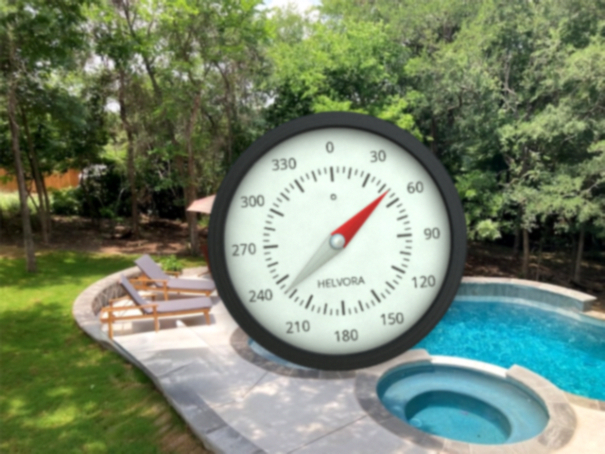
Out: **50** °
